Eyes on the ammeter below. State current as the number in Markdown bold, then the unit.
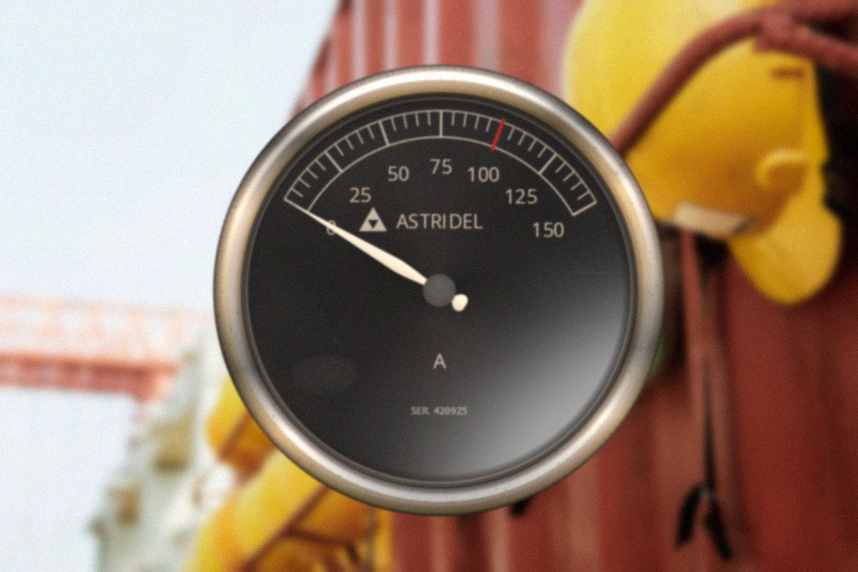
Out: **0** A
